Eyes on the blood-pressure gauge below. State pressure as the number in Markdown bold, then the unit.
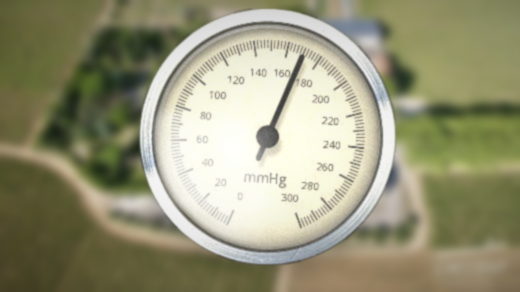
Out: **170** mmHg
